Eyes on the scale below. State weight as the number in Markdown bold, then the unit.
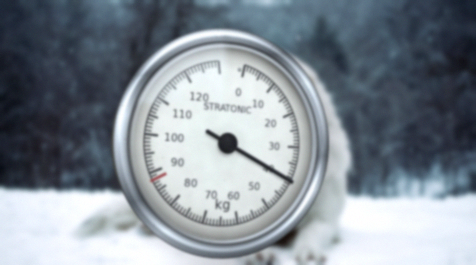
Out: **40** kg
